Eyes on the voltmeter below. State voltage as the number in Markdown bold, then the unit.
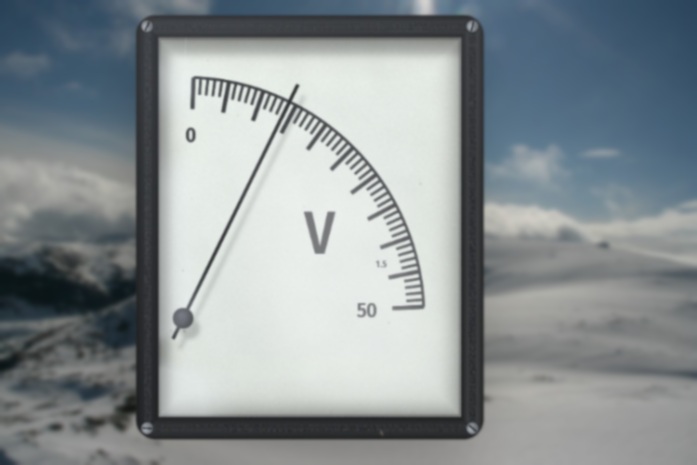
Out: **14** V
